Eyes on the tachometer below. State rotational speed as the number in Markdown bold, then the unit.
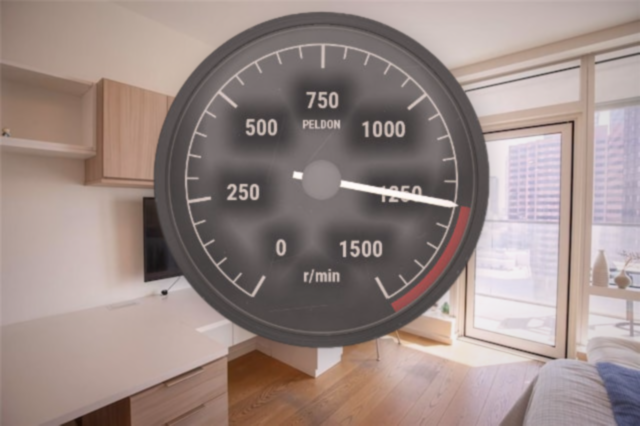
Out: **1250** rpm
